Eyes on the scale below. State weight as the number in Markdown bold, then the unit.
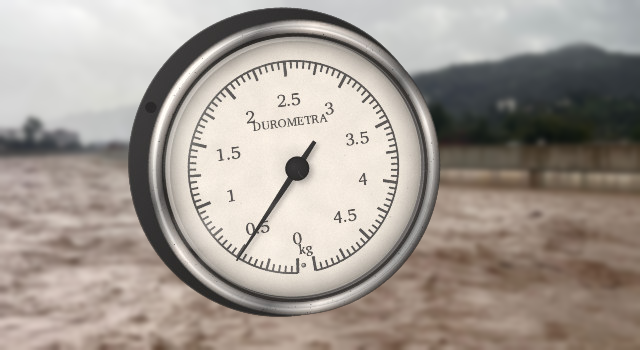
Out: **0.5** kg
